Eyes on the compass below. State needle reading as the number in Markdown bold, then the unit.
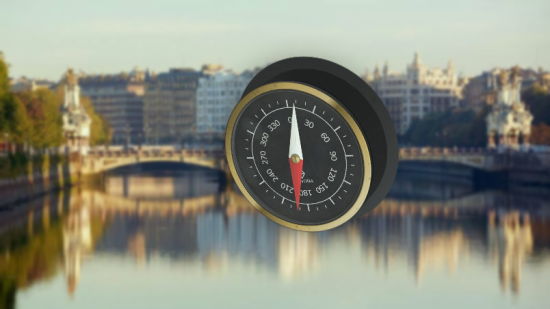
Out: **190** °
